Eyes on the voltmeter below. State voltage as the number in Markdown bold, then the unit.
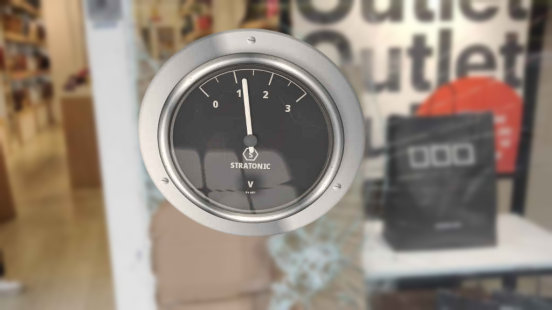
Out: **1.25** V
